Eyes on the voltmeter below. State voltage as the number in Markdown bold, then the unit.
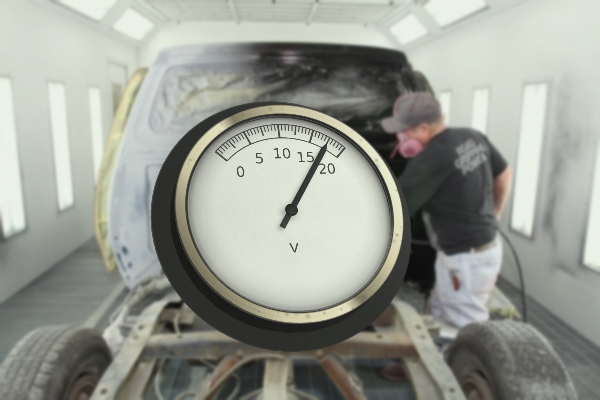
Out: **17.5** V
